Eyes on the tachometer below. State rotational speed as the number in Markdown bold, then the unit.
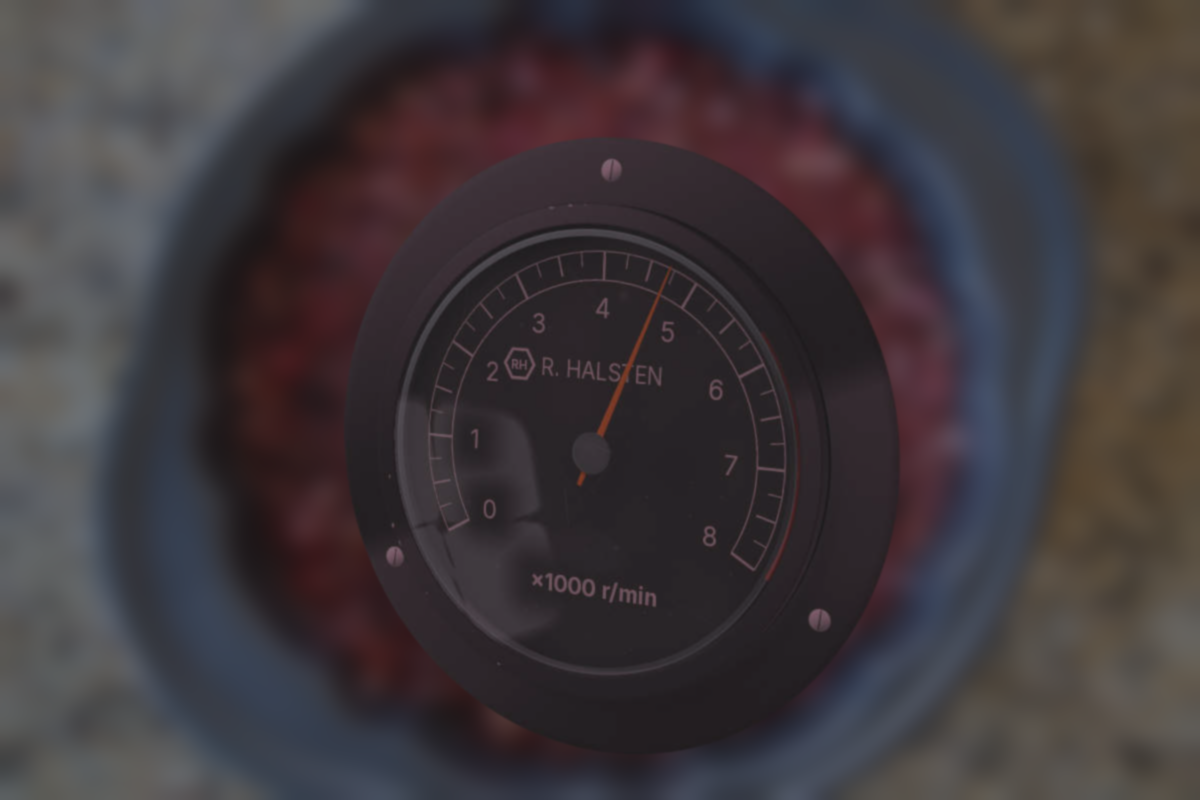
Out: **4750** rpm
